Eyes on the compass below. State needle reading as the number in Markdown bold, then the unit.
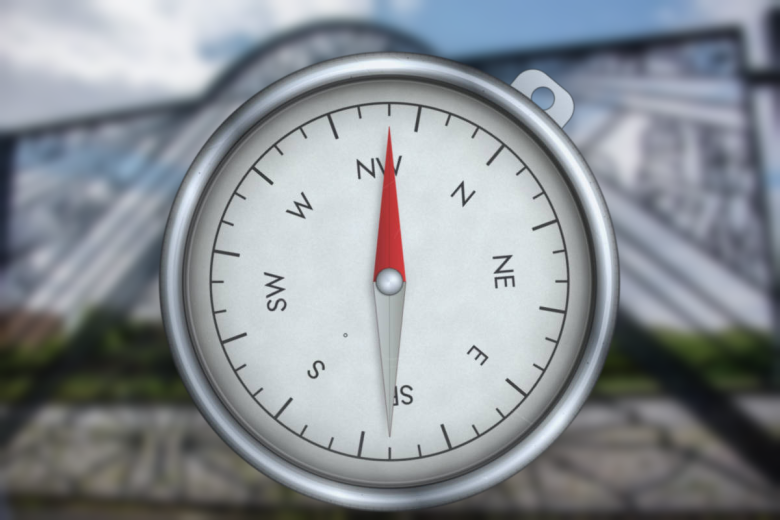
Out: **320** °
